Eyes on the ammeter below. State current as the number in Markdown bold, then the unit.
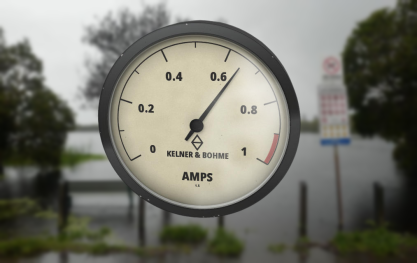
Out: **0.65** A
